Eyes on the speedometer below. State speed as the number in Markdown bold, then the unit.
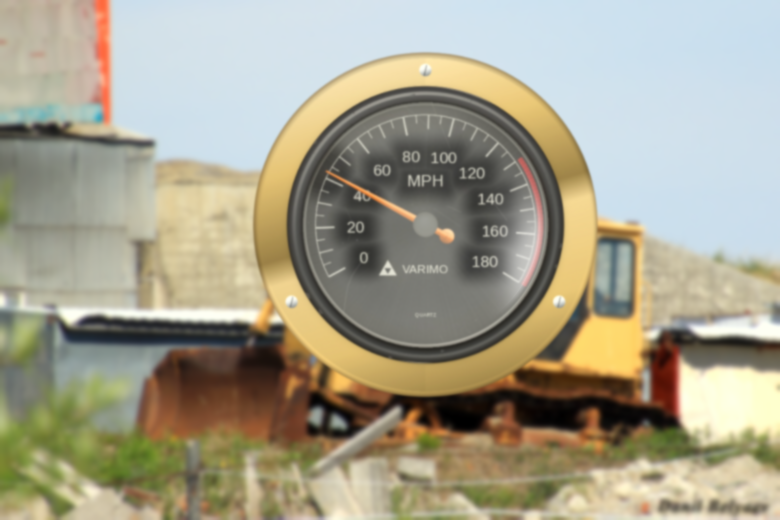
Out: **42.5** mph
